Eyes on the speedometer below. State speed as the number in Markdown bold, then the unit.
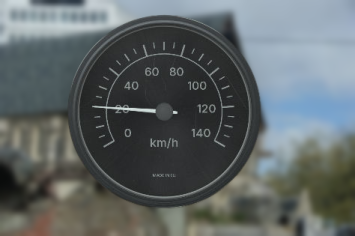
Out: **20** km/h
